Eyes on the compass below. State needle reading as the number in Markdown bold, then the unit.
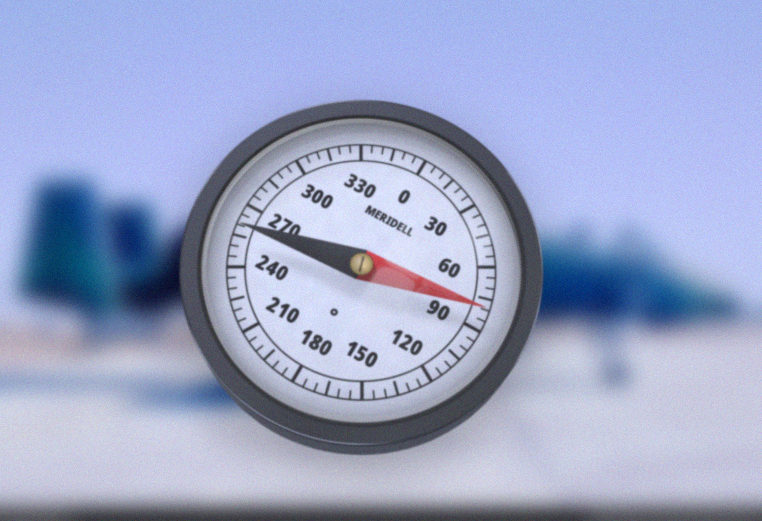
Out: **80** °
